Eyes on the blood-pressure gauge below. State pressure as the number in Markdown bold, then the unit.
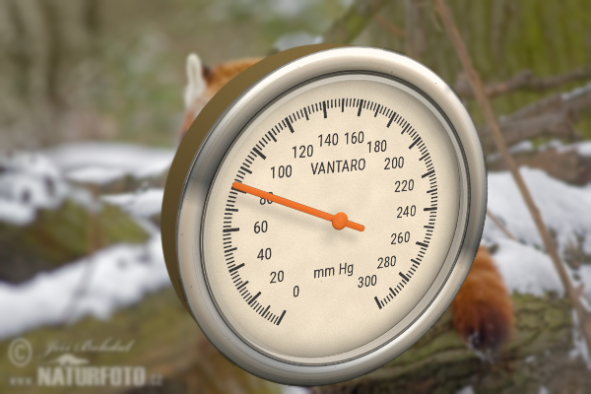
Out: **82** mmHg
